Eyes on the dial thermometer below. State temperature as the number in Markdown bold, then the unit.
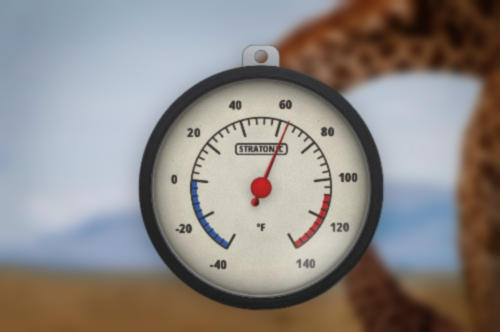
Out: **64** °F
